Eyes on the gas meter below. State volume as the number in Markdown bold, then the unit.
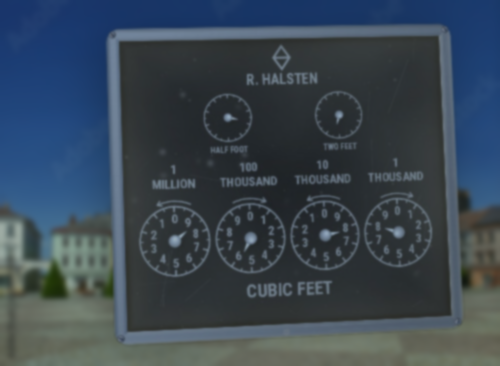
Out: **857800** ft³
